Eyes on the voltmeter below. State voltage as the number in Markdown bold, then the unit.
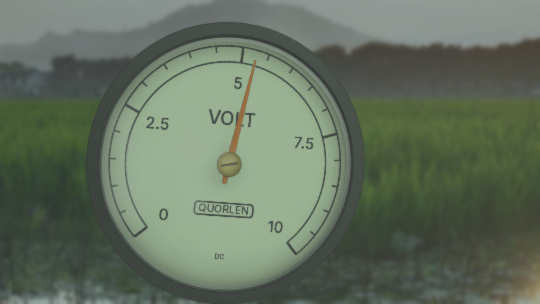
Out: **5.25** V
